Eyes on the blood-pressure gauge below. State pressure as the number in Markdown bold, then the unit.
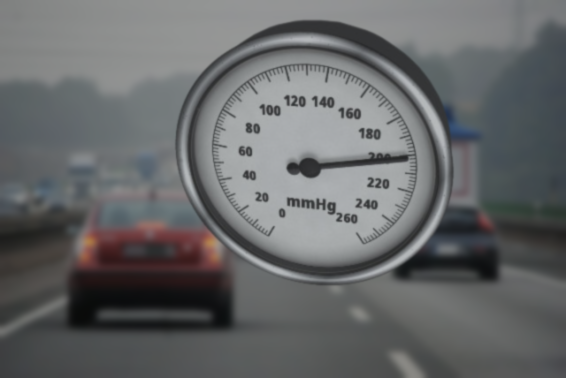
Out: **200** mmHg
